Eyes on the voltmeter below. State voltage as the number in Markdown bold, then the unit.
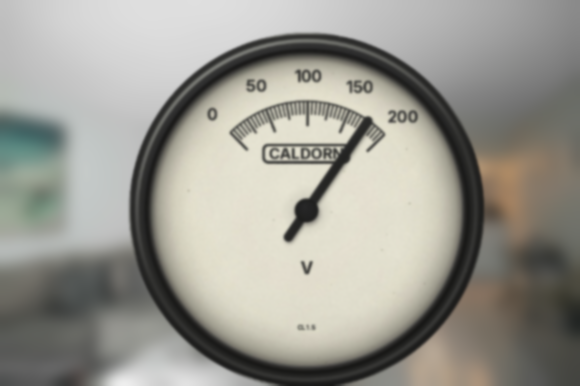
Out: **175** V
